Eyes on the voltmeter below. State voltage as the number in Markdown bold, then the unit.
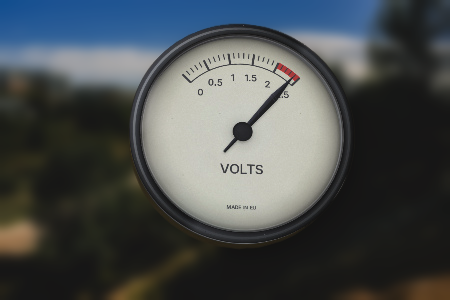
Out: **2.4** V
